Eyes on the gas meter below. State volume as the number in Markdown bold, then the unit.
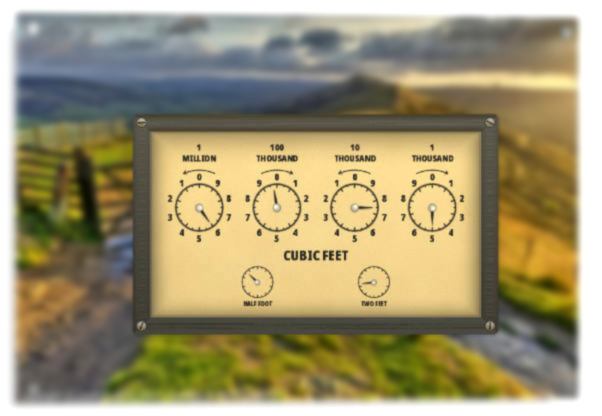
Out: **597500** ft³
